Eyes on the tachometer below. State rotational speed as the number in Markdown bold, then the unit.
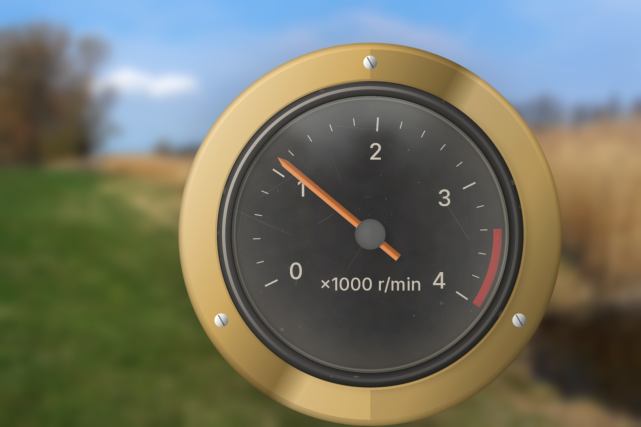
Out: **1100** rpm
